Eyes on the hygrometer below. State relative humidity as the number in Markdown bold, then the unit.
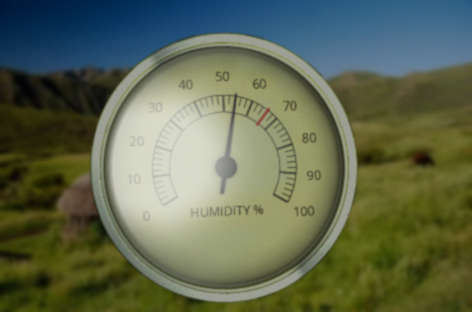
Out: **54** %
